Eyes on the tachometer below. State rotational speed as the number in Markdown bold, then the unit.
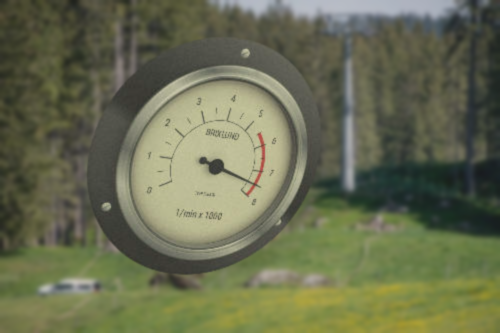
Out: **7500** rpm
